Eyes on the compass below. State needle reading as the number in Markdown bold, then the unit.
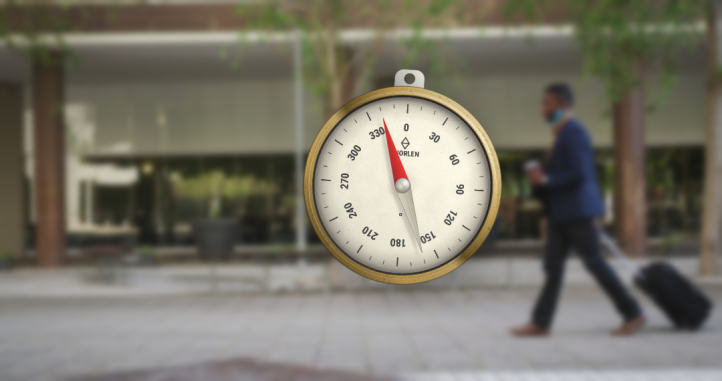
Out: **340** °
